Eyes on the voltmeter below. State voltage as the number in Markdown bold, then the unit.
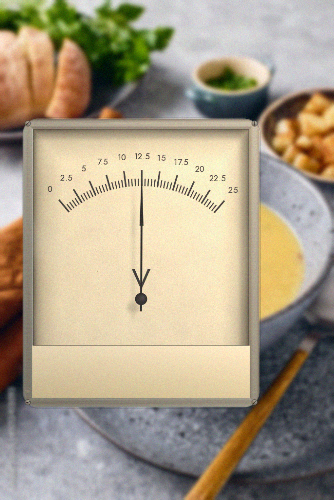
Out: **12.5** V
